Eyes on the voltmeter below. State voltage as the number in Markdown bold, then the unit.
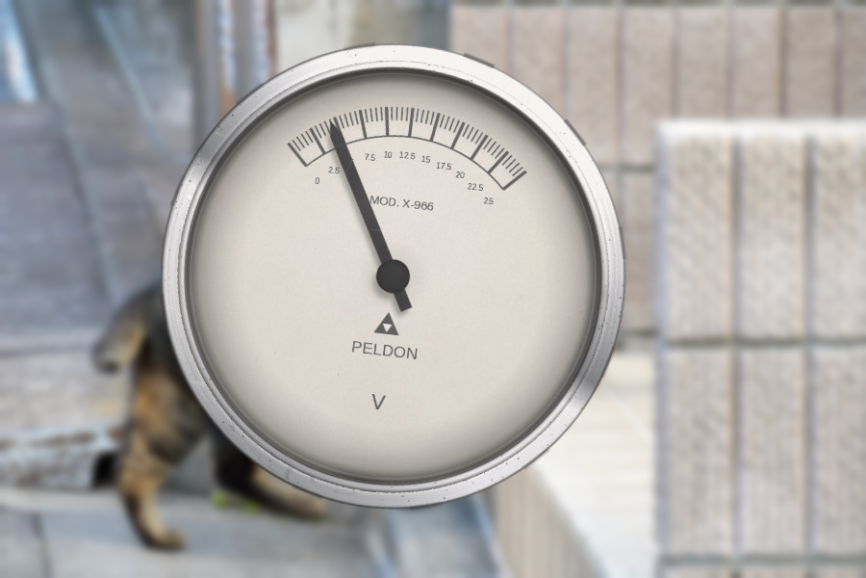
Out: **4.5** V
